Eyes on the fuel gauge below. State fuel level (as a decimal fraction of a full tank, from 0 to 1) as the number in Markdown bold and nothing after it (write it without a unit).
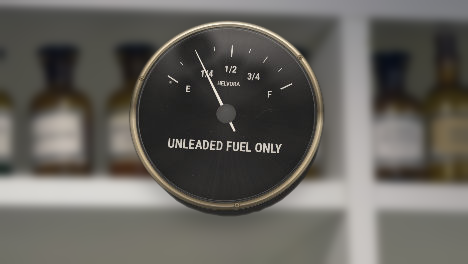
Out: **0.25**
